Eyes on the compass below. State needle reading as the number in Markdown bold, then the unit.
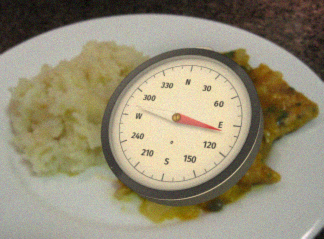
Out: **100** °
